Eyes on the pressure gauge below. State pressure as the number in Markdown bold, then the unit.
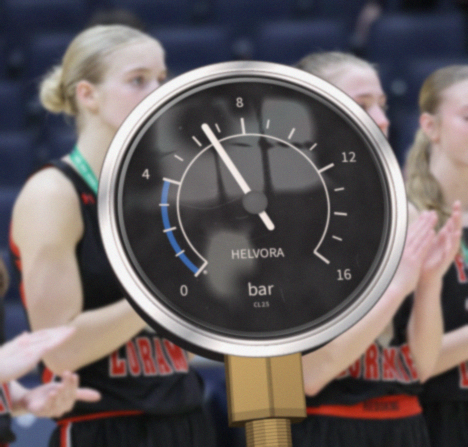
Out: **6.5** bar
